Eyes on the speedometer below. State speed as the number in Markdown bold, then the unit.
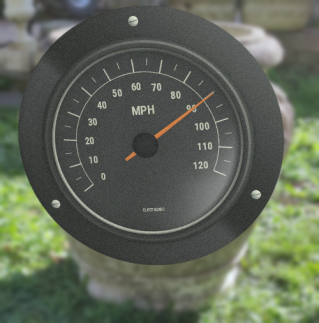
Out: **90** mph
